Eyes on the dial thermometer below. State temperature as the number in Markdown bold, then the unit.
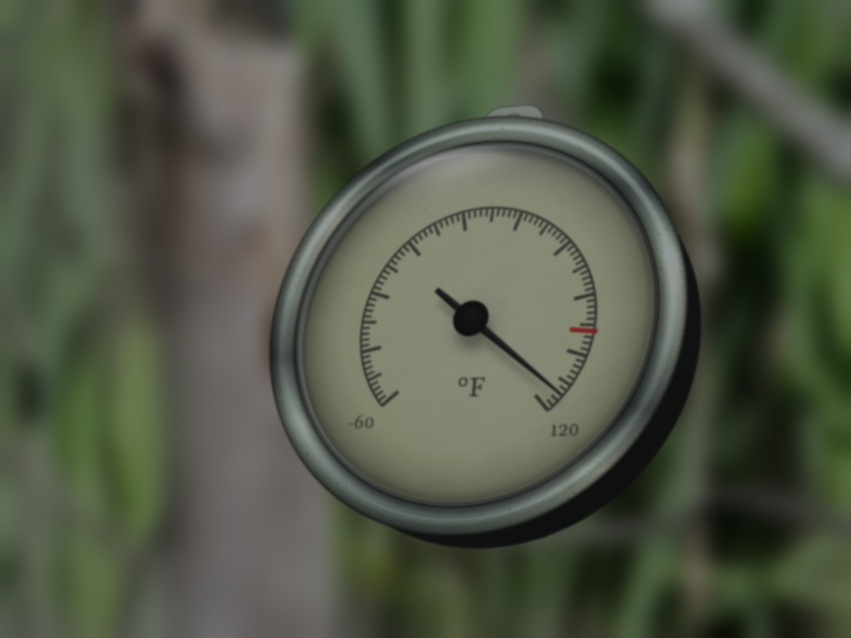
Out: **114** °F
